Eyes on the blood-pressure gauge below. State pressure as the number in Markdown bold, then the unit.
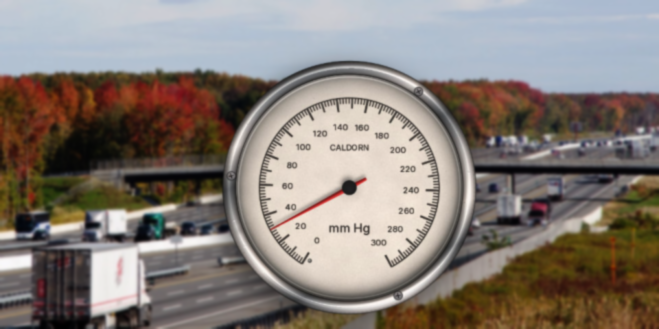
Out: **30** mmHg
